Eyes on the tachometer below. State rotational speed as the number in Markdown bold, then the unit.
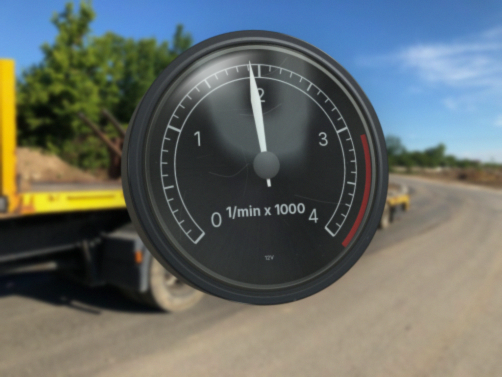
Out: **1900** rpm
